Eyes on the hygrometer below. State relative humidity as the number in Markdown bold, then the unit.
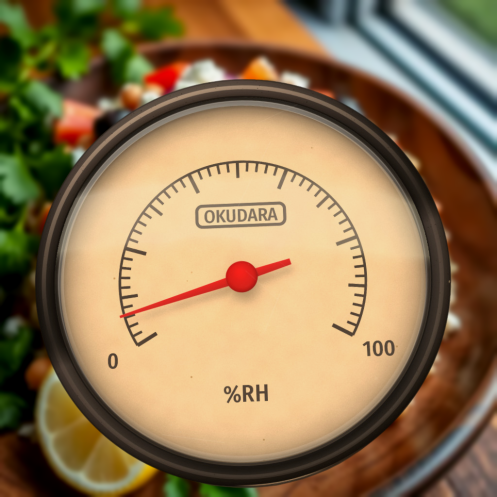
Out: **6** %
